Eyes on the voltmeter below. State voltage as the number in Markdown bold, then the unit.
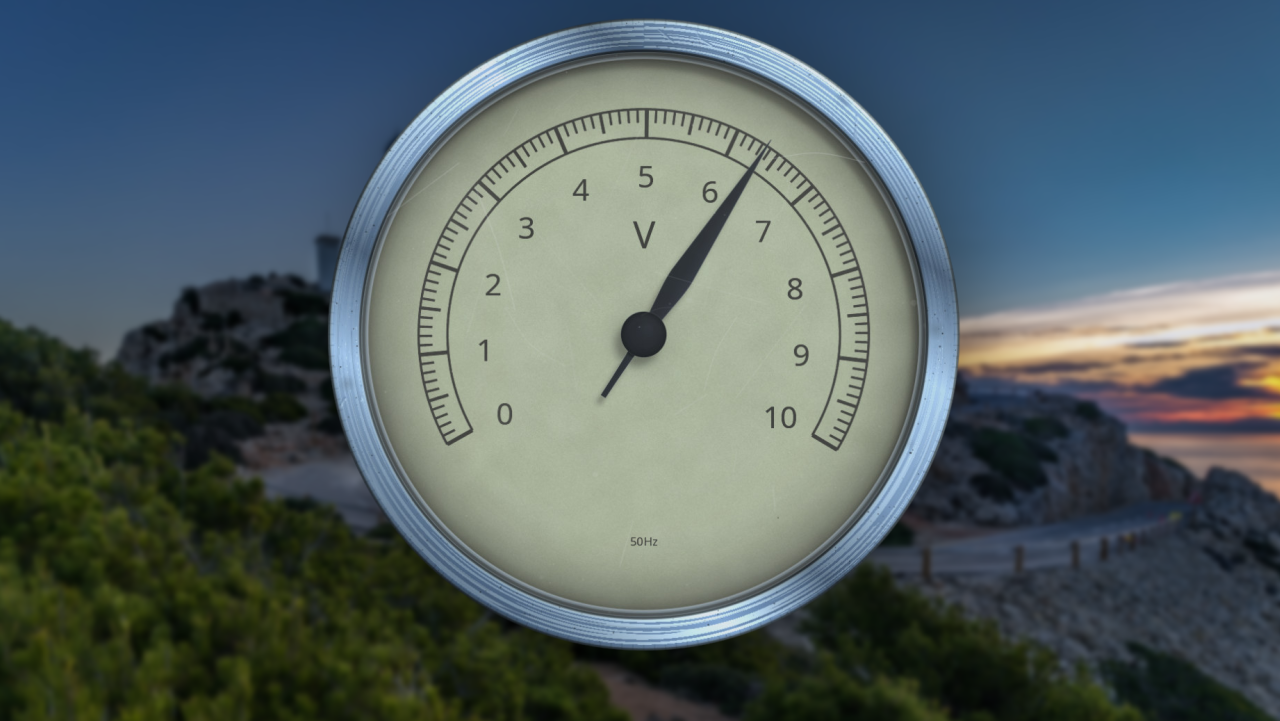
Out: **6.35** V
